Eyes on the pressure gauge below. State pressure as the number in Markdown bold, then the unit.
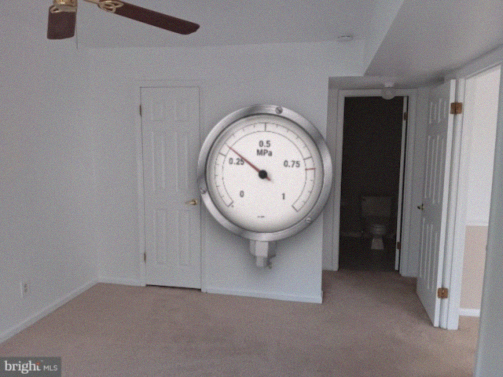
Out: **0.3** MPa
